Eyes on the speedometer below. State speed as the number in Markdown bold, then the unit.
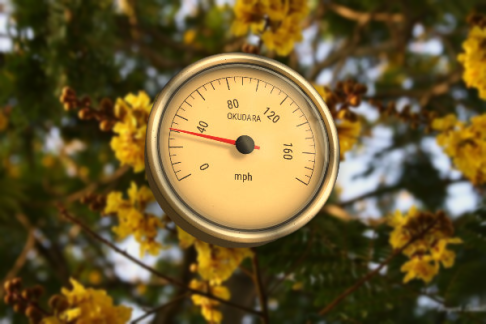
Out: **30** mph
